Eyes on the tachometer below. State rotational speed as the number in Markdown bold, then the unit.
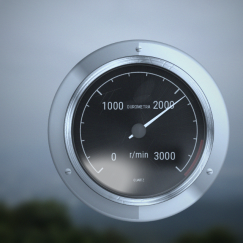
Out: **2100** rpm
